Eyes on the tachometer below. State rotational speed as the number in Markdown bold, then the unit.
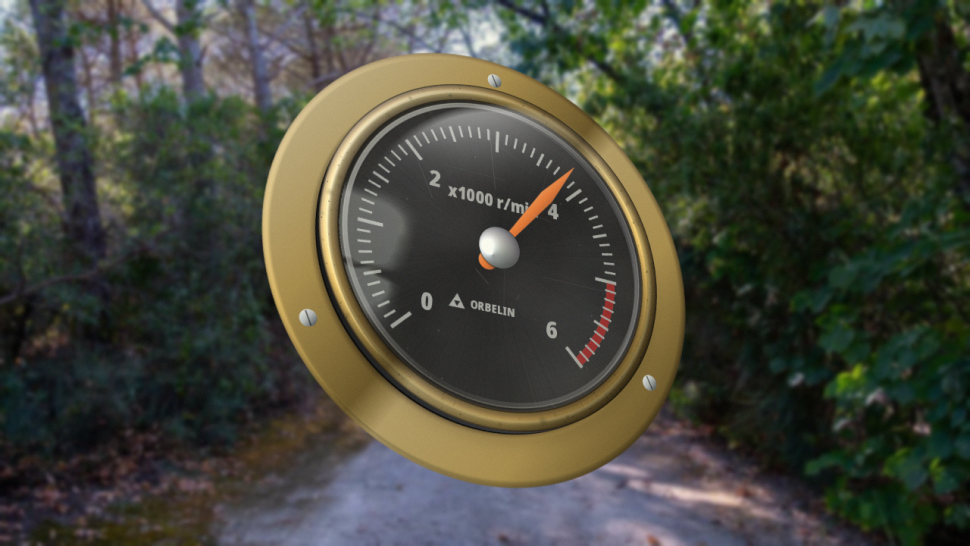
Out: **3800** rpm
